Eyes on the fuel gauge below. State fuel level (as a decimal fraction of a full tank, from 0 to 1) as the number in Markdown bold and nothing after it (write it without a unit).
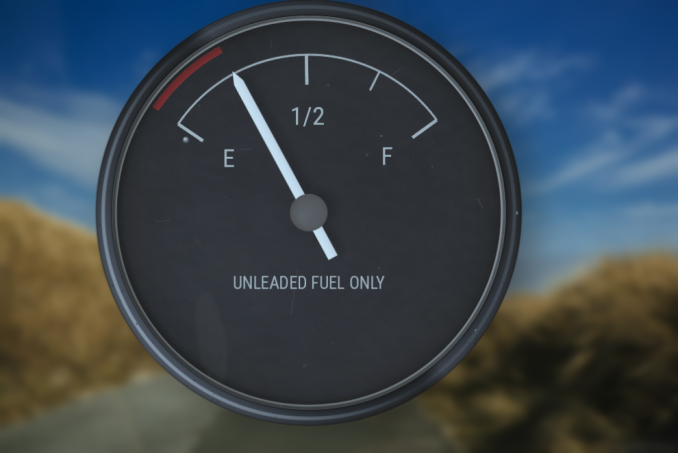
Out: **0.25**
